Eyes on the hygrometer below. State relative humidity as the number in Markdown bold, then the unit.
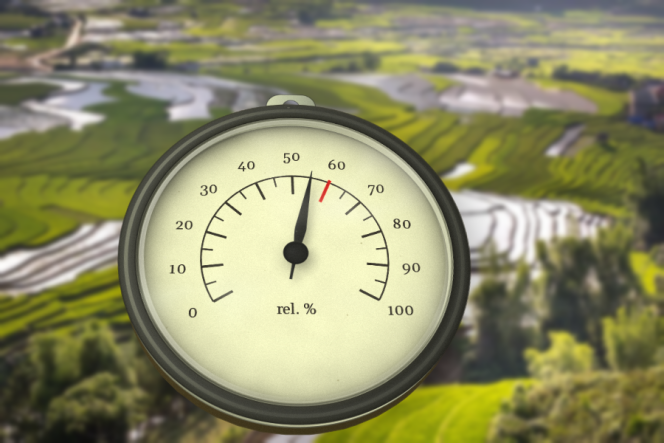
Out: **55** %
